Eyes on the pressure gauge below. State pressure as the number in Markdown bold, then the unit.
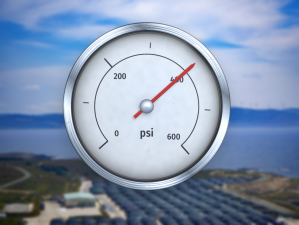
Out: **400** psi
